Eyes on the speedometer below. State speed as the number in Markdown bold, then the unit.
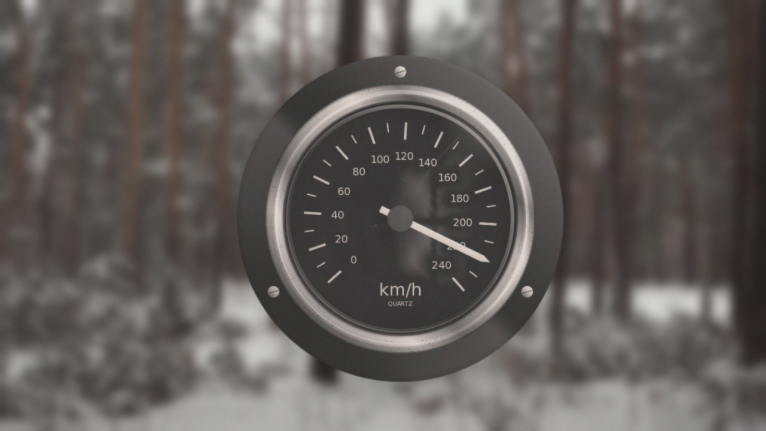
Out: **220** km/h
